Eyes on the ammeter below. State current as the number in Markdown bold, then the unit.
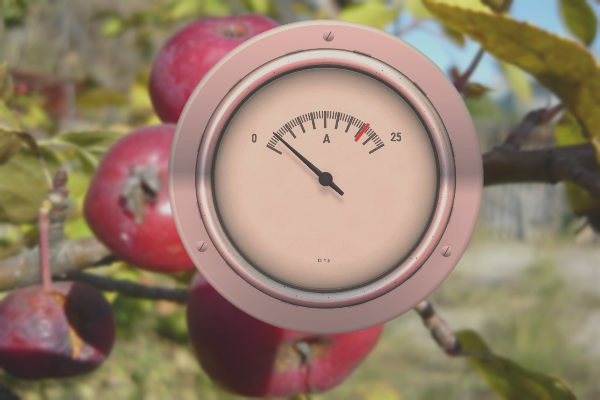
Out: **2.5** A
